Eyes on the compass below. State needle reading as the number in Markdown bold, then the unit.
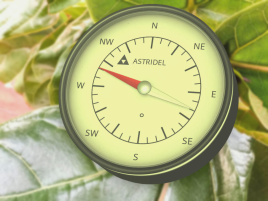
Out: **290** °
